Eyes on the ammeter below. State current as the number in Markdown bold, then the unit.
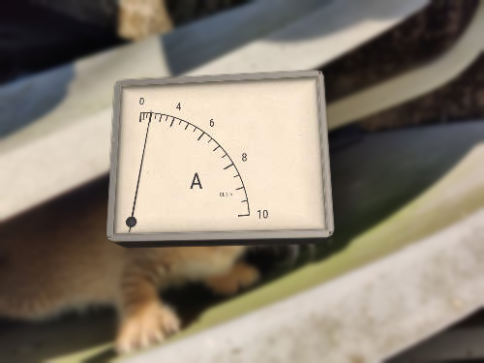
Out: **2** A
